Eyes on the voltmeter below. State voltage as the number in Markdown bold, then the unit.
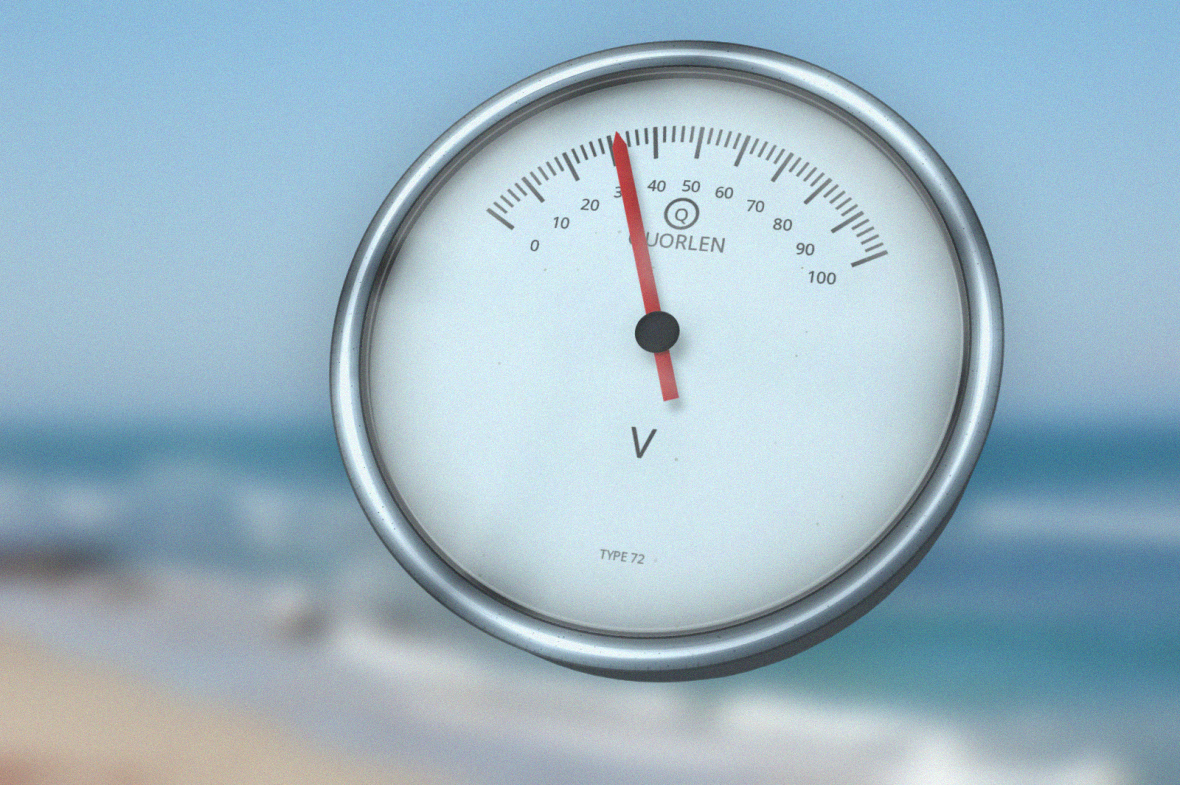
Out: **32** V
